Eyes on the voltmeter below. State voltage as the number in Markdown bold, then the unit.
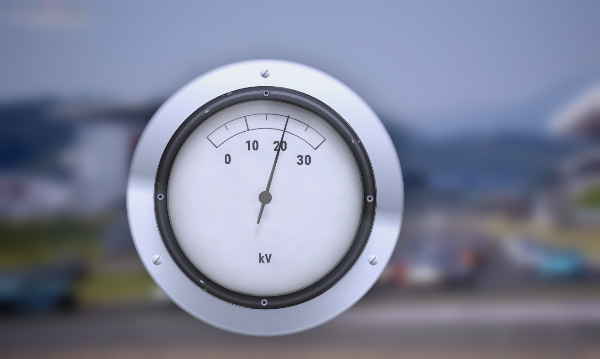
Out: **20** kV
